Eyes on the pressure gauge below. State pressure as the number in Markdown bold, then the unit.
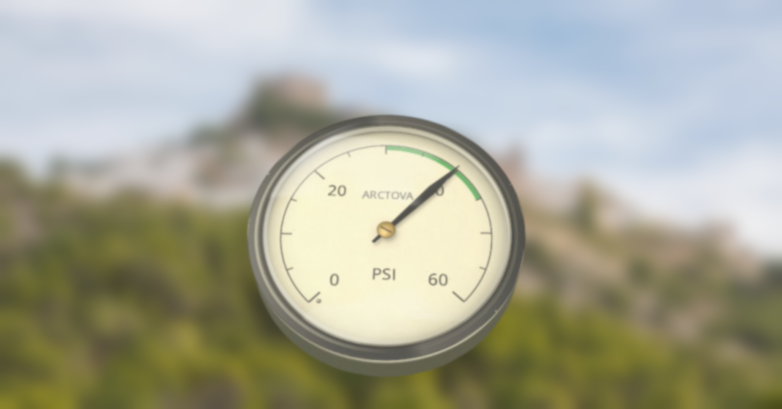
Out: **40** psi
